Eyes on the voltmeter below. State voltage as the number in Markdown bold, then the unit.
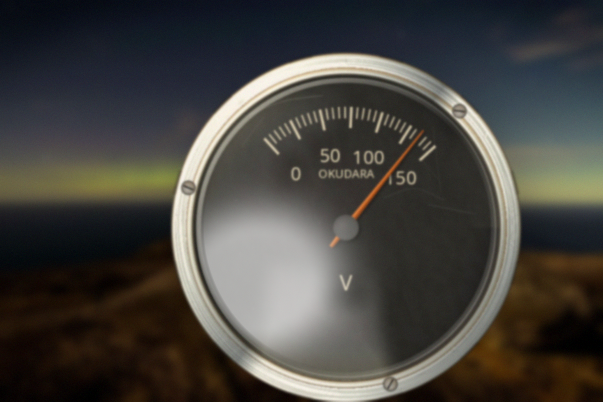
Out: **135** V
